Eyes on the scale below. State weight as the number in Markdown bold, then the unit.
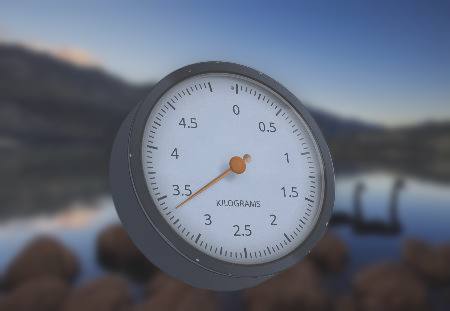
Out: **3.35** kg
